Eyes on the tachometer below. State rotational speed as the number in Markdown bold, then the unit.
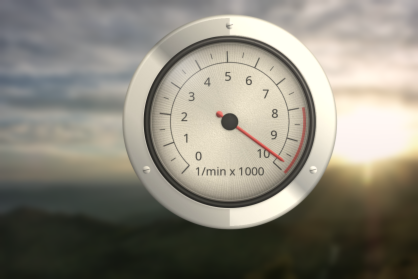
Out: **9750** rpm
